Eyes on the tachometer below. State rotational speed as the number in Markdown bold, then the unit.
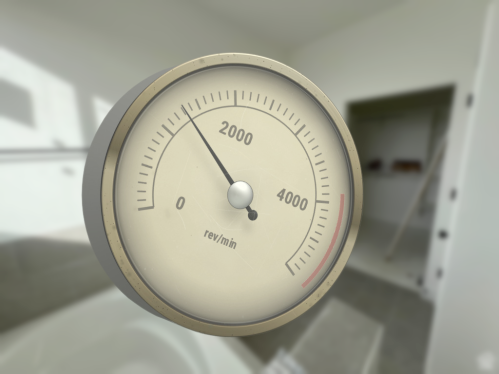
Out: **1300** rpm
